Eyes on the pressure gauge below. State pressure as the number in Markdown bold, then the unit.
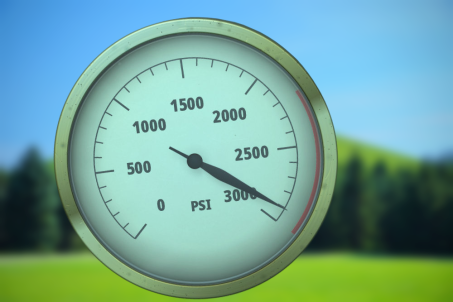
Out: **2900** psi
